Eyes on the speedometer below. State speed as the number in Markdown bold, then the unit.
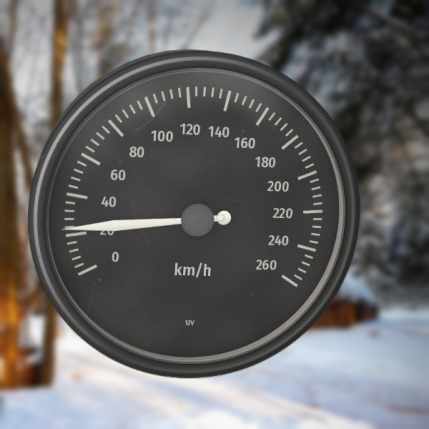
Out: **24** km/h
